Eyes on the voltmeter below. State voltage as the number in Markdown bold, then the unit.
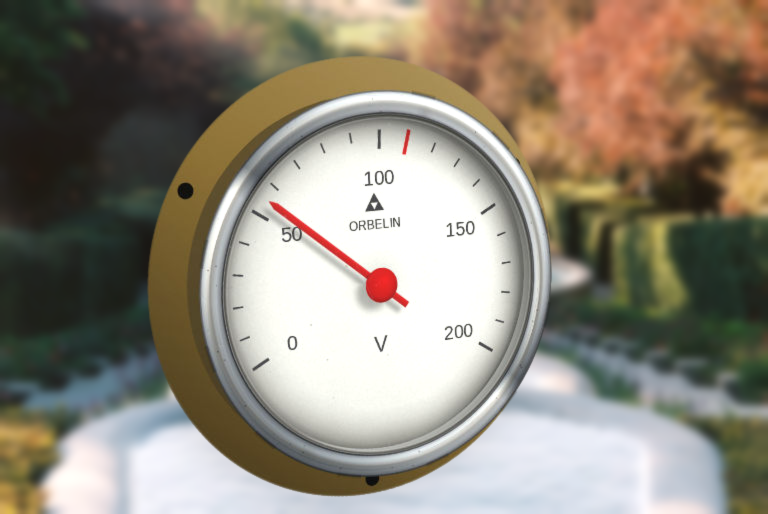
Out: **55** V
